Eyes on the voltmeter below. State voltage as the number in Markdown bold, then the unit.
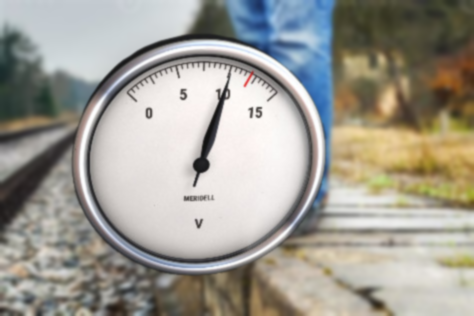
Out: **10** V
